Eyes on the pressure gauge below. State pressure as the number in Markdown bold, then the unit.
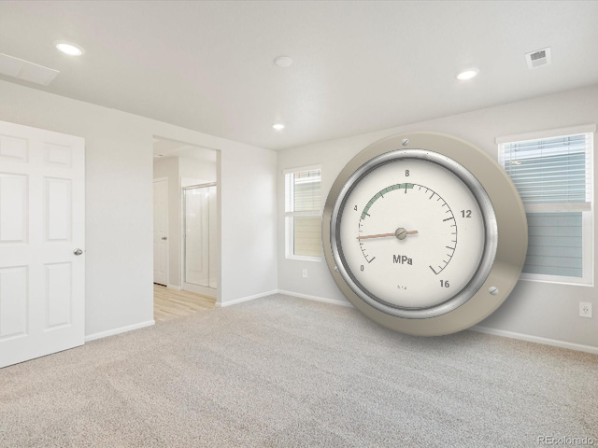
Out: **2** MPa
